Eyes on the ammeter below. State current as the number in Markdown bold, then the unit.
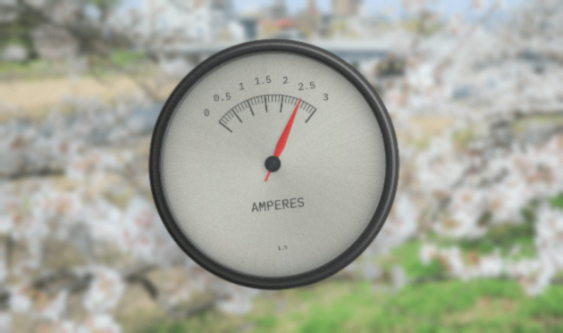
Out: **2.5** A
